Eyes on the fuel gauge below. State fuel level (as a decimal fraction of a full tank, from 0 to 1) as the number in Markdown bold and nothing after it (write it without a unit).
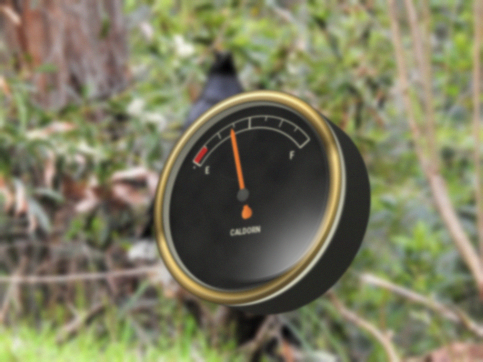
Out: **0.375**
